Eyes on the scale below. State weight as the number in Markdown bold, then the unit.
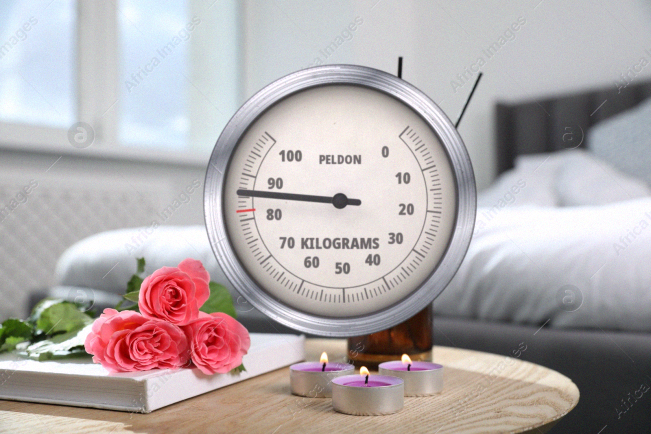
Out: **86** kg
